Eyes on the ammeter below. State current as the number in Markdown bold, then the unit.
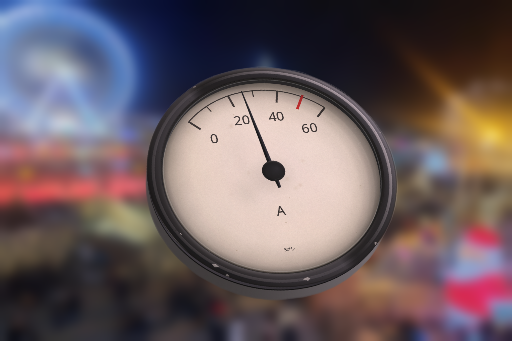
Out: **25** A
